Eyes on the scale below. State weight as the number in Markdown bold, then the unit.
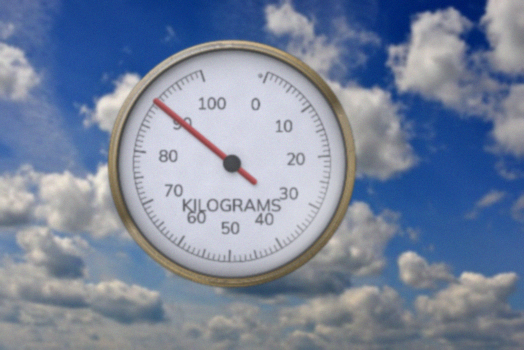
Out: **90** kg
